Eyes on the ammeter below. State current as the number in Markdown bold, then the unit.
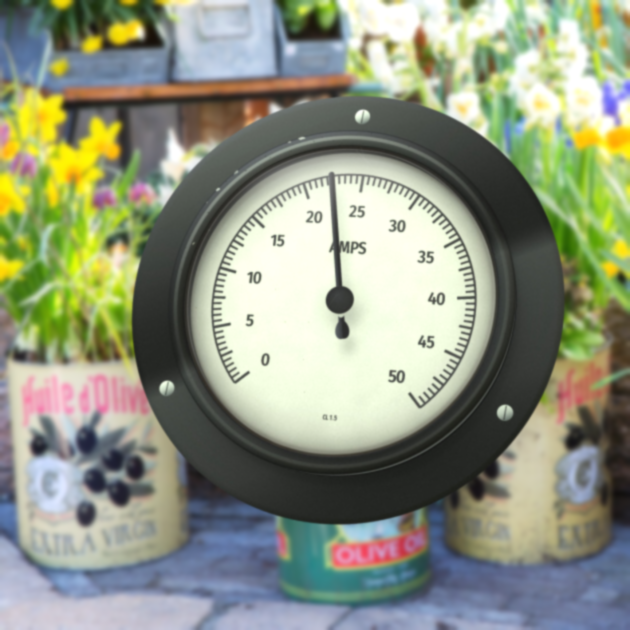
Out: **22.5** A
